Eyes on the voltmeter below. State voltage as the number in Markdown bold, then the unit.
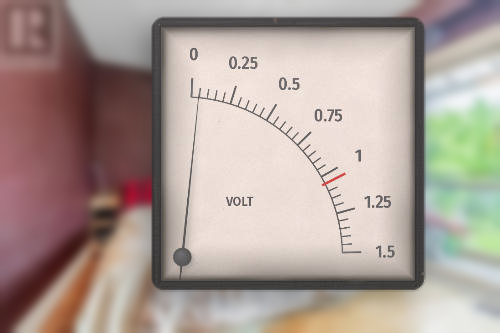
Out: **0.05** V
